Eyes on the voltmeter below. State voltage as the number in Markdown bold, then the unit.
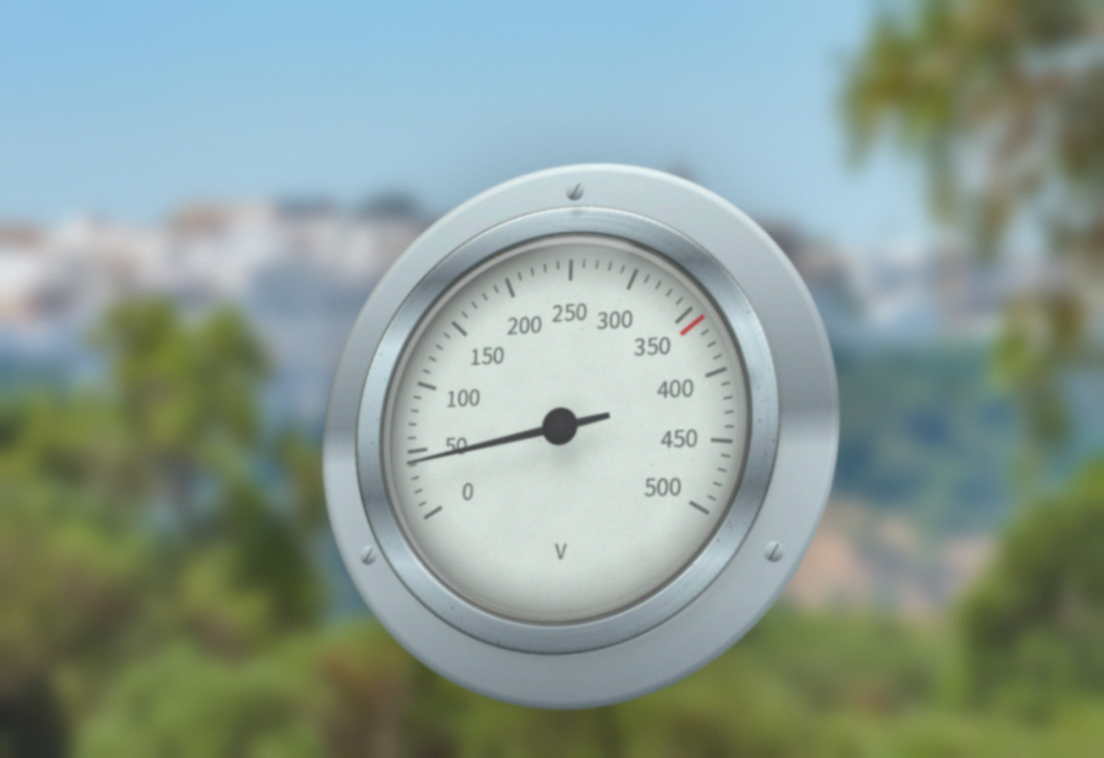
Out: **40** V
